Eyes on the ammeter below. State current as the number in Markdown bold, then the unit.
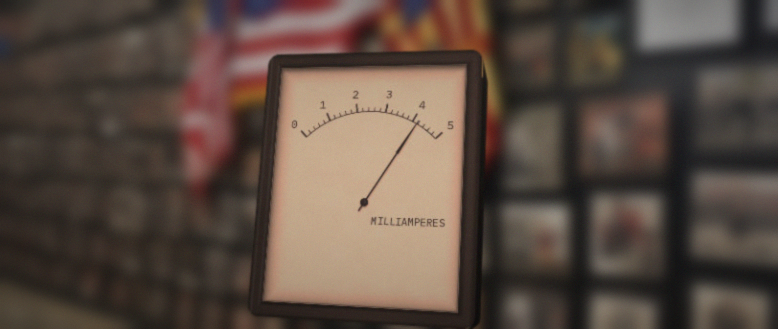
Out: **4.2** mA
